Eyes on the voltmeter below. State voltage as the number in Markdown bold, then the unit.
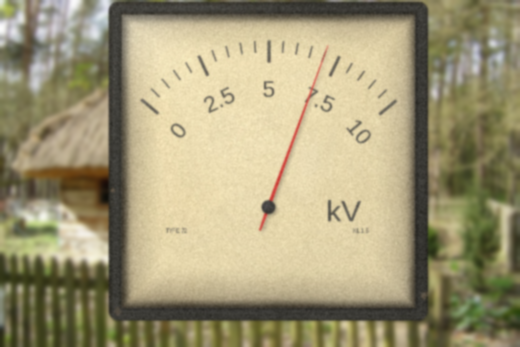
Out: **7** kV
